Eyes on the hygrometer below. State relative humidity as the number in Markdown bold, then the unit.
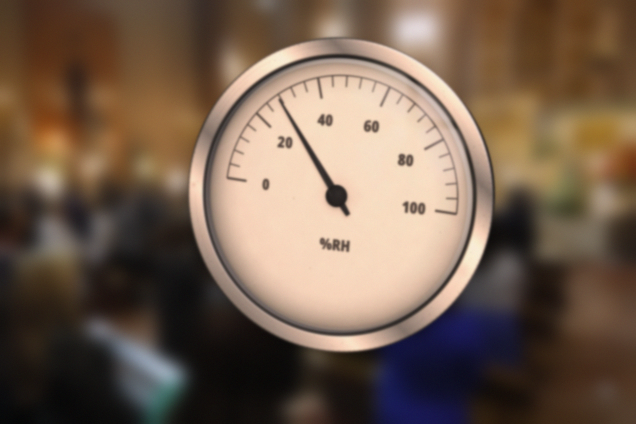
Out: **28** %
